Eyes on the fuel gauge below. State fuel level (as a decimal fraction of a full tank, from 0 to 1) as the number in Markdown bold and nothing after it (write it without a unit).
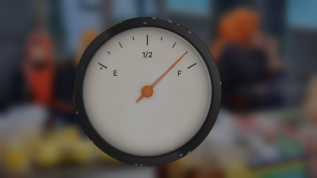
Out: **0.875**
